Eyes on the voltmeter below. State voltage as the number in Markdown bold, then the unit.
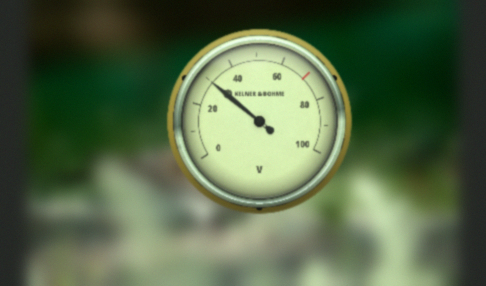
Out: **30** V
